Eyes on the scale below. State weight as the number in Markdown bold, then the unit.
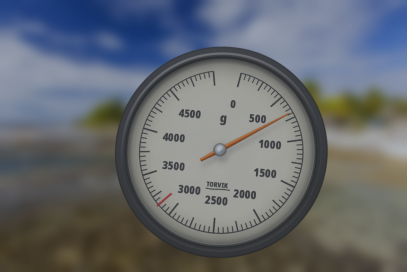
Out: **700** g
